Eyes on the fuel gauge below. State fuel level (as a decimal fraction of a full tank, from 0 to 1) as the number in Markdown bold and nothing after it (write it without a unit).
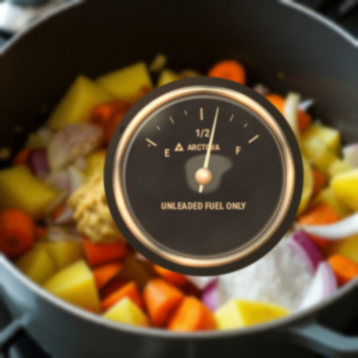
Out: **0.625**
